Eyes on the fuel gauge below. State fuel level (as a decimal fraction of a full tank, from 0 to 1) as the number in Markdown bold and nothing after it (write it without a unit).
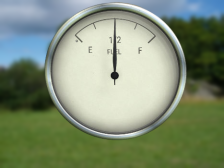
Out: **0.5**
